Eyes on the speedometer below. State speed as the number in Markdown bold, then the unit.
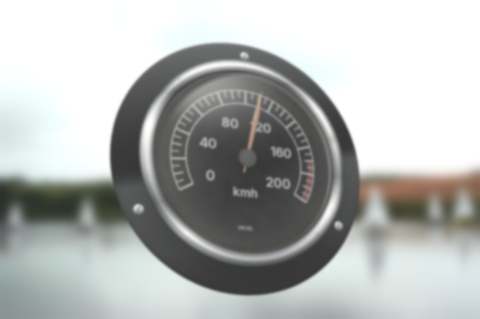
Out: **110** km/h
